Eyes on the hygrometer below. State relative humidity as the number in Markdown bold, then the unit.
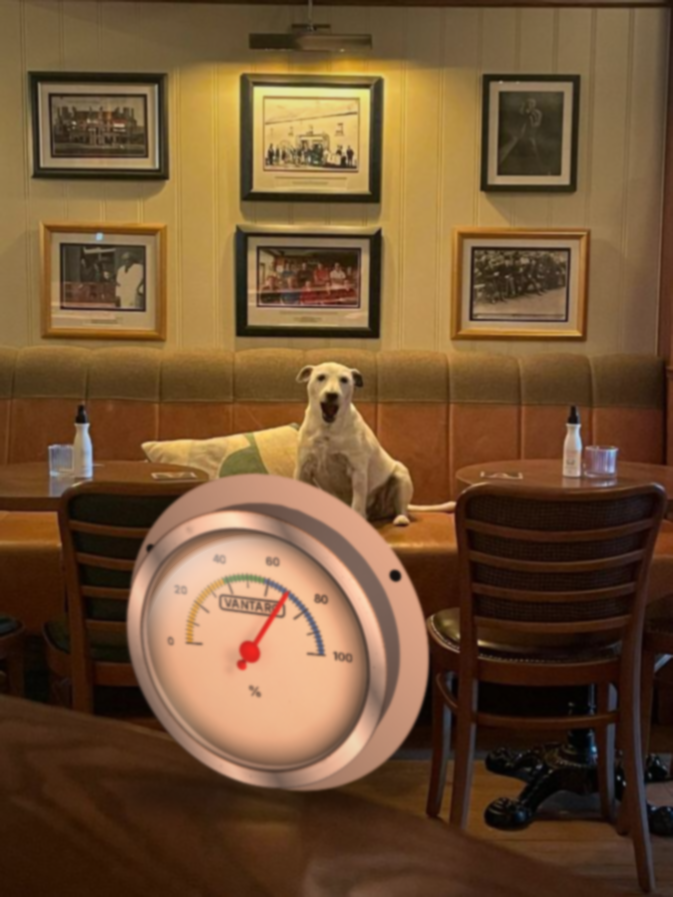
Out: **70** %
